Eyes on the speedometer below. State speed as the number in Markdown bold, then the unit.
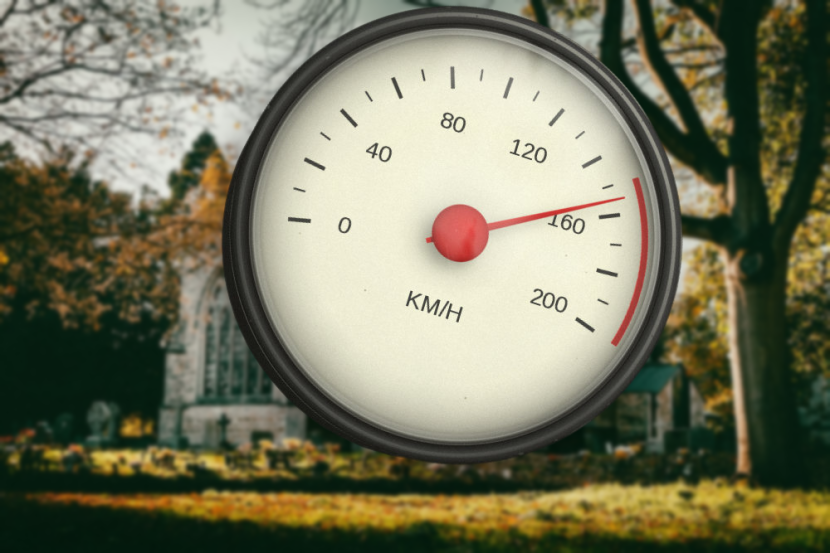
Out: **155** km/h
